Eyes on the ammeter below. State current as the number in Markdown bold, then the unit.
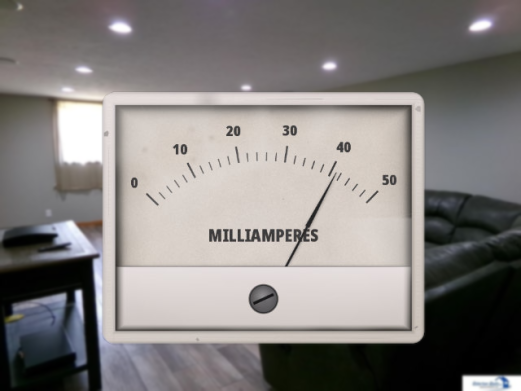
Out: **41** mA
